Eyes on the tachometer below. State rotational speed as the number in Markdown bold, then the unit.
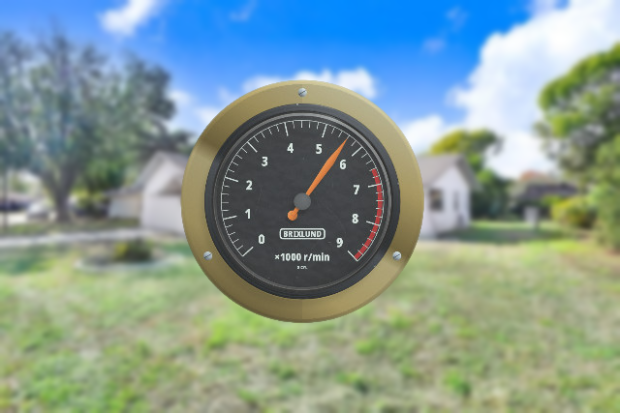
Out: **5600** rpm
